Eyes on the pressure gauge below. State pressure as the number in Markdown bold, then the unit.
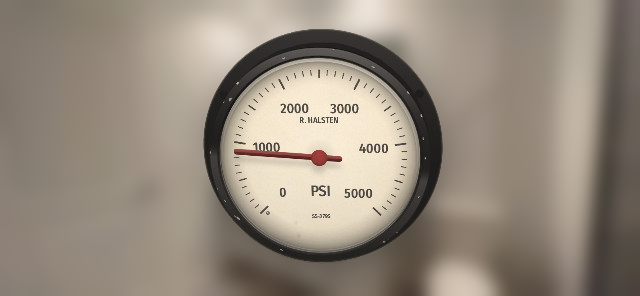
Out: **900** psi
